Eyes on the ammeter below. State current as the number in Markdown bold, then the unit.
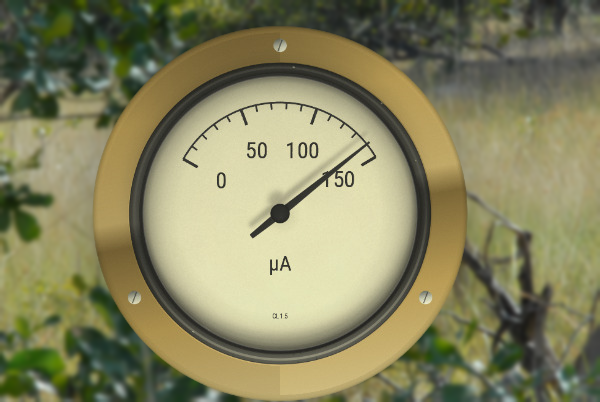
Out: **140** µA
